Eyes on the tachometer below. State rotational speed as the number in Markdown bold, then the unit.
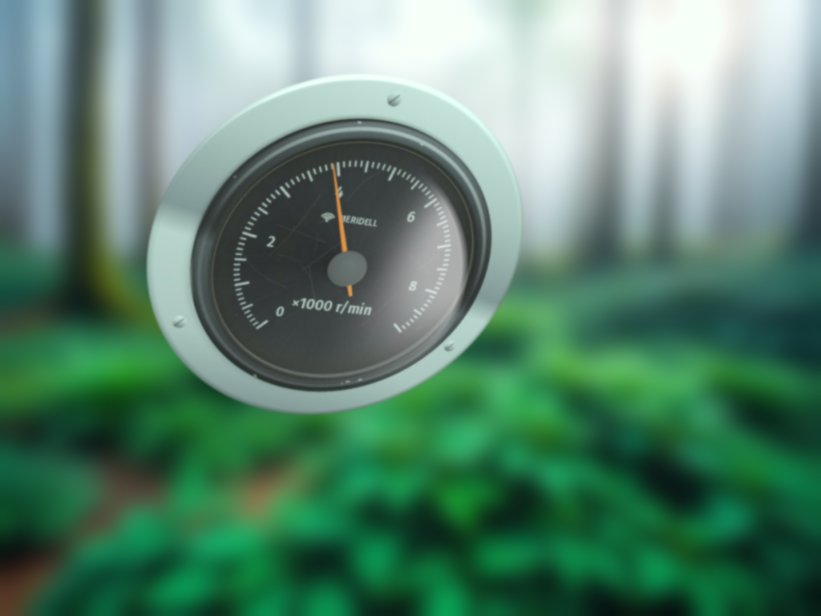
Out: **3900** rpm
